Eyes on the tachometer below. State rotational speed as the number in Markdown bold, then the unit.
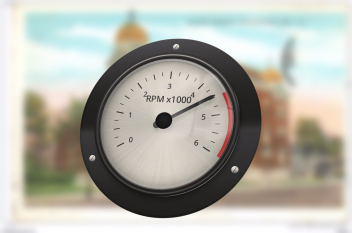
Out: **4500** rpm
